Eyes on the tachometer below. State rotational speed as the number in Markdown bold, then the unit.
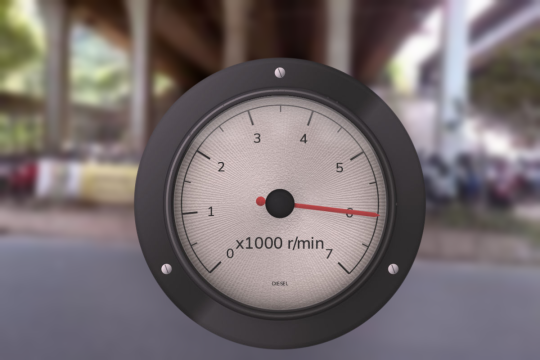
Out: **6000** rpm
